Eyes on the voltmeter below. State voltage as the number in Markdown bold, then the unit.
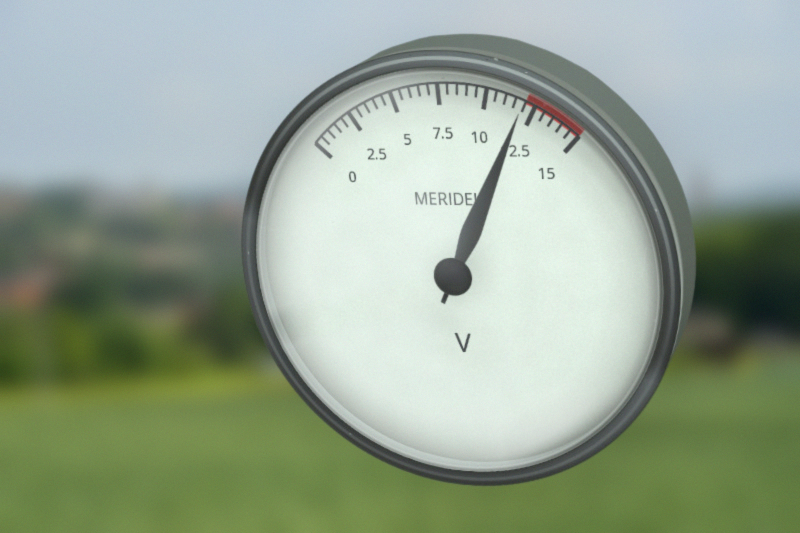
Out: **12** V
